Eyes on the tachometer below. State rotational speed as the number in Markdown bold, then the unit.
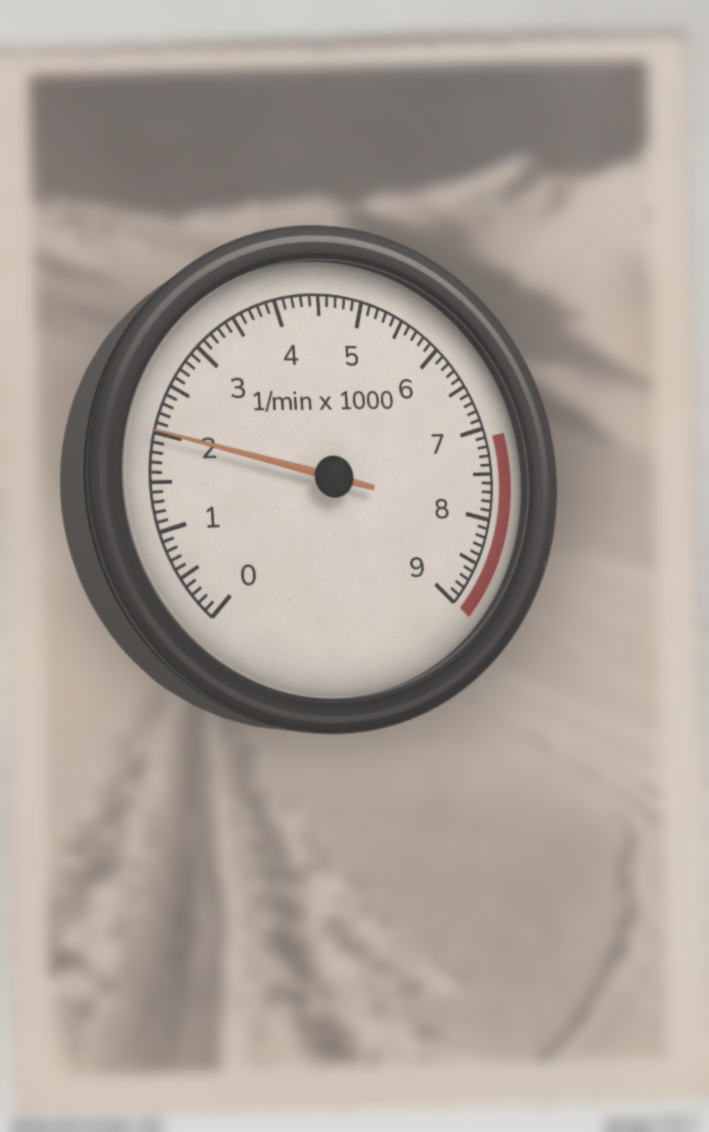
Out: **2000** rpm
